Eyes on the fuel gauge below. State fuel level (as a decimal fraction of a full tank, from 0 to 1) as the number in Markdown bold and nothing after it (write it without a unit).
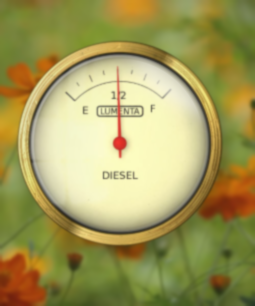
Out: **0.5**
